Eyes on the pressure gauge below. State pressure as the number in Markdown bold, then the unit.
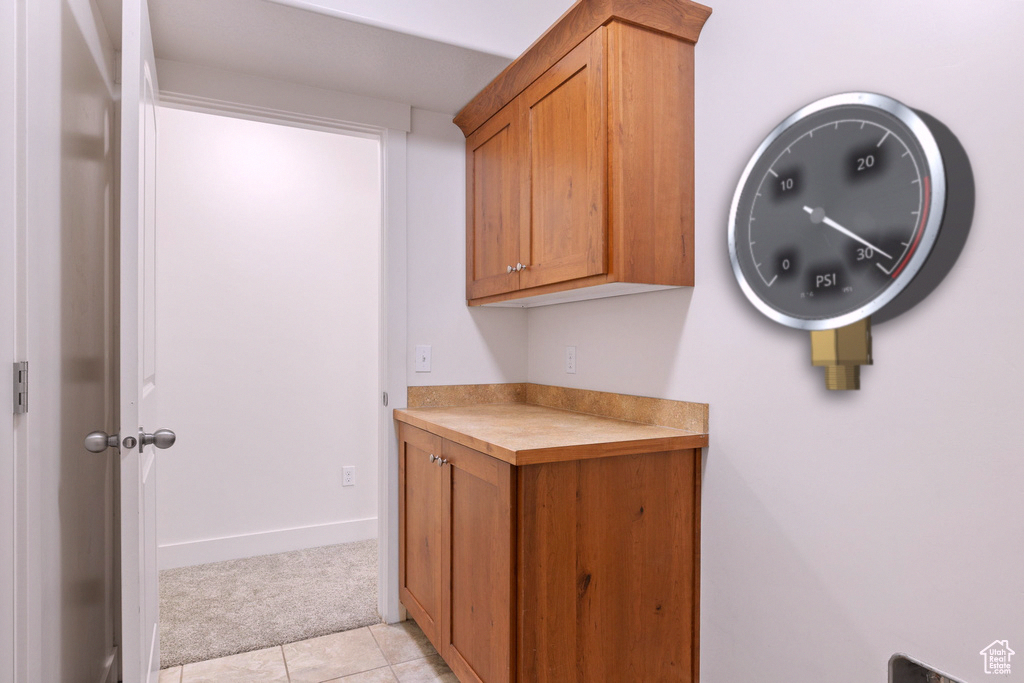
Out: **29** psi
